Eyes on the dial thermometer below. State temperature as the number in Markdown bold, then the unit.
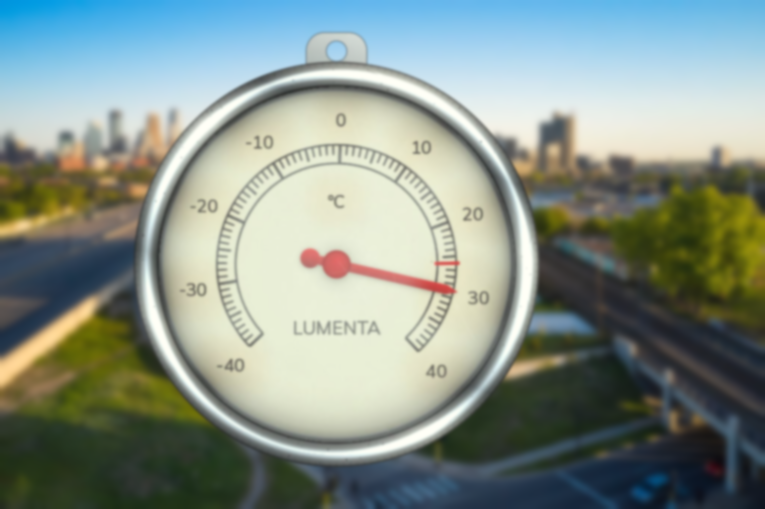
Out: **30** °C
